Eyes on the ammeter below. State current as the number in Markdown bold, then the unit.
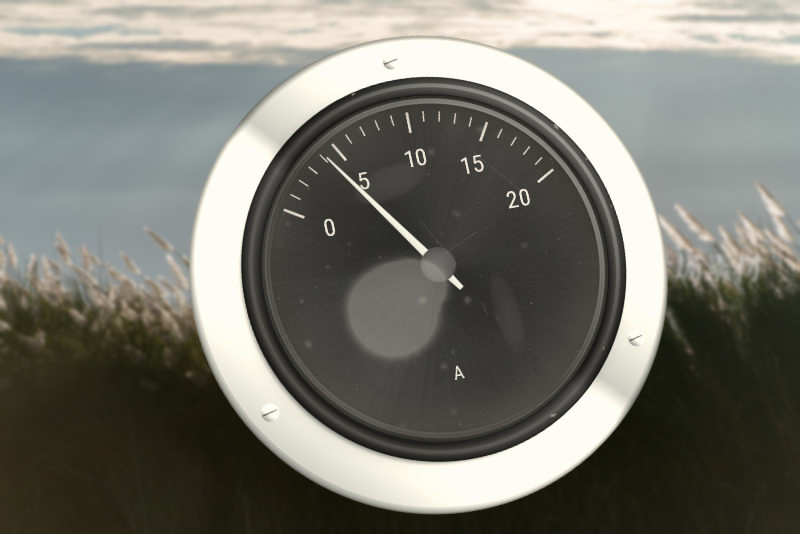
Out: **4** A
